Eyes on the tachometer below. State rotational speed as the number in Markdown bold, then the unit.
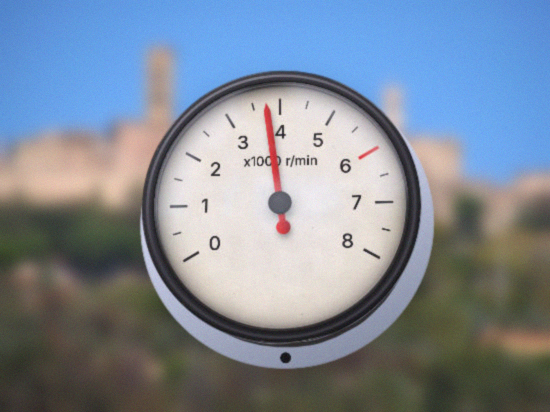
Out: **3750** rpm
